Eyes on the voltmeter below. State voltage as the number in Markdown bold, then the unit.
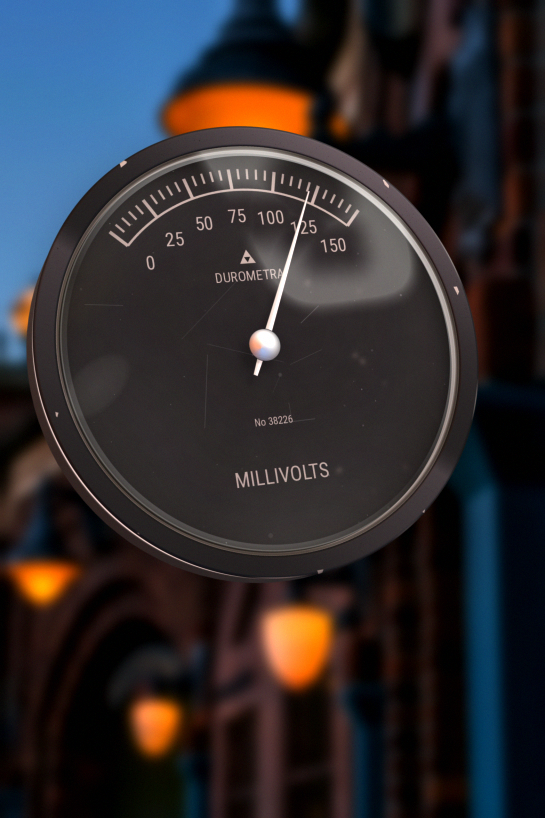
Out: **120** mV
